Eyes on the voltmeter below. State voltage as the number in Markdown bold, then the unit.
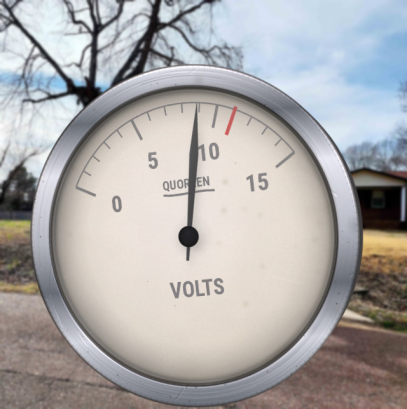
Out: **9** V
